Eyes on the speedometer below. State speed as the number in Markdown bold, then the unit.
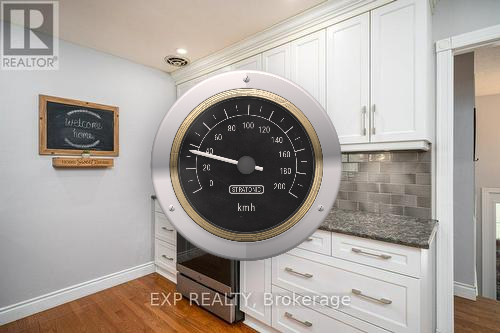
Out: **35** km/h
